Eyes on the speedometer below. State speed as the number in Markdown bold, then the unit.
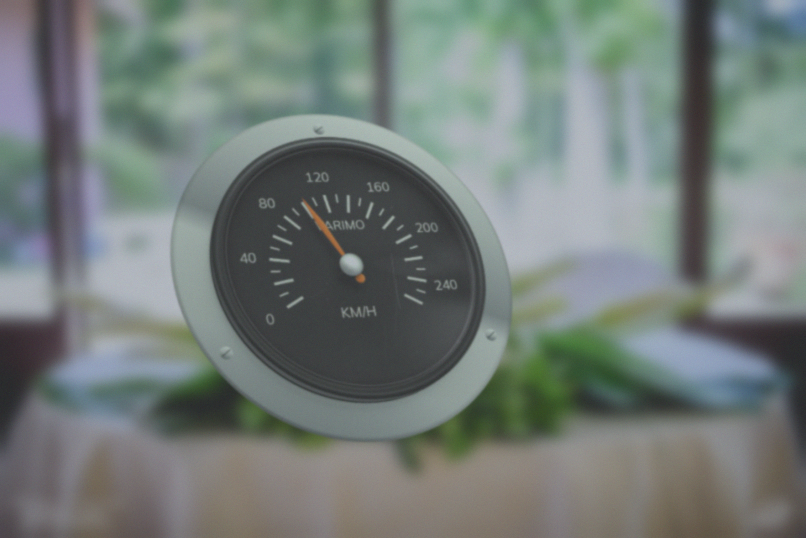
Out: **100** km/h
